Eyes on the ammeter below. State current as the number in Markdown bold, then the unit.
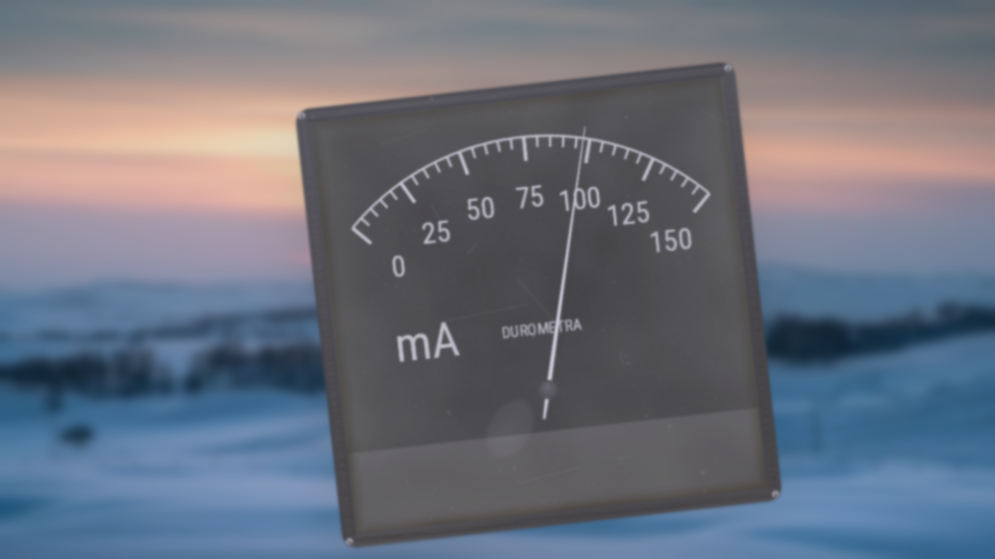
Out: **97.5** mA
